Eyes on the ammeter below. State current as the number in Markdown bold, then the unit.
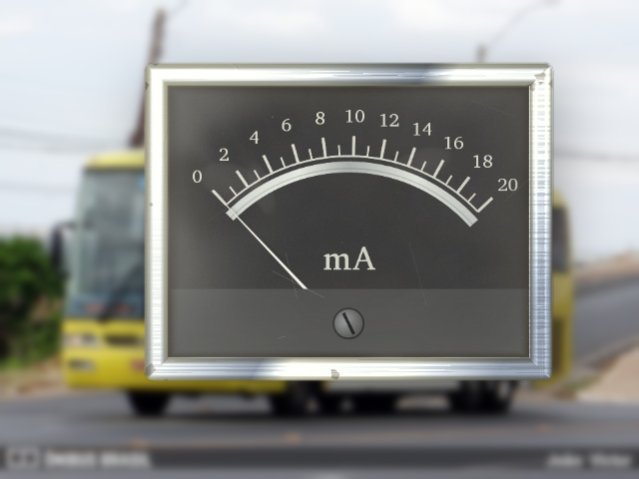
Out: **0** mA
